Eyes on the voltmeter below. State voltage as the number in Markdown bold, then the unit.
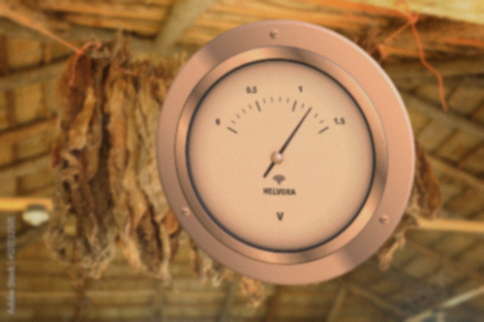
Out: **1.2** V
